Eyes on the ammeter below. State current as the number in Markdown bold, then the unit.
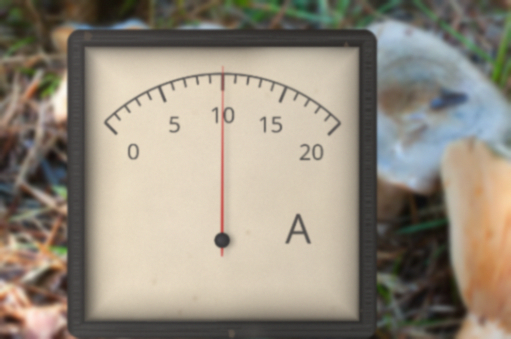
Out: **10** A
